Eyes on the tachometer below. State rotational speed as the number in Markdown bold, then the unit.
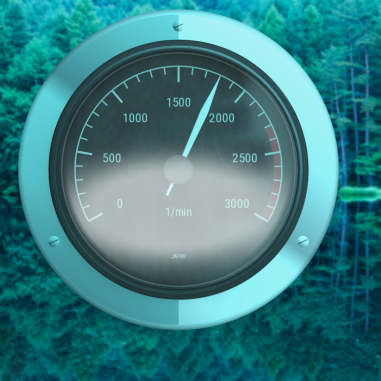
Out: **1800** rpm
